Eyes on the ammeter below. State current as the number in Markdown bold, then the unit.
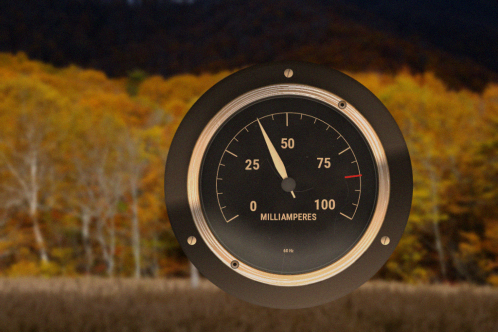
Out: **40** mA
